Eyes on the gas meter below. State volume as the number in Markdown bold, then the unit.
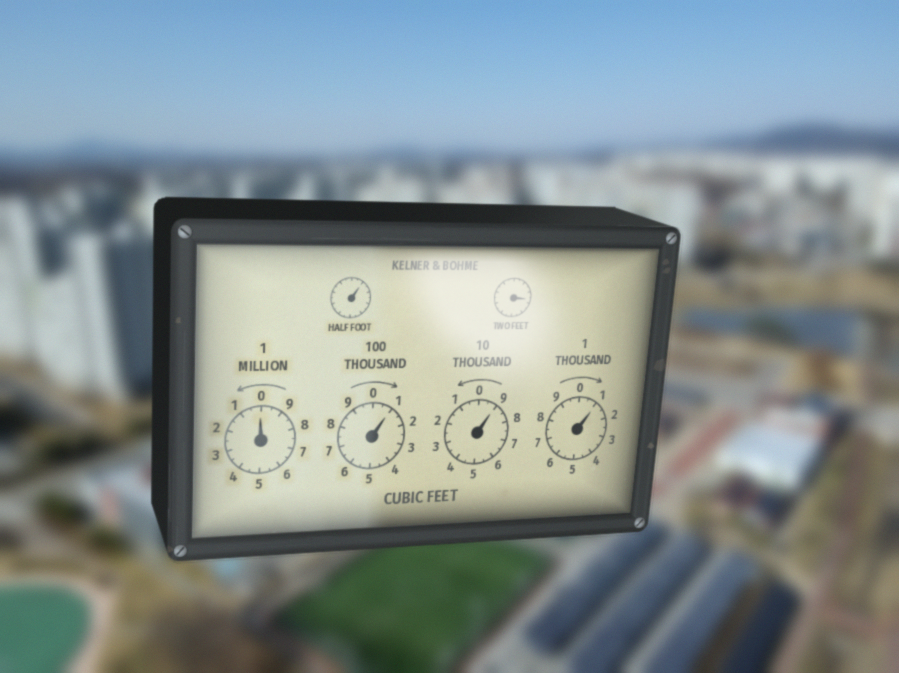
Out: **9100** ft³
